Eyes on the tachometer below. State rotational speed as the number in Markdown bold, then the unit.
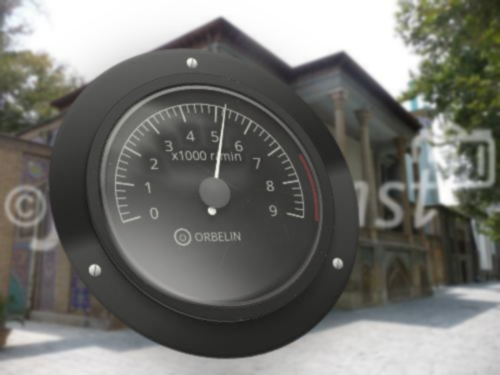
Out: **5200** rpm
